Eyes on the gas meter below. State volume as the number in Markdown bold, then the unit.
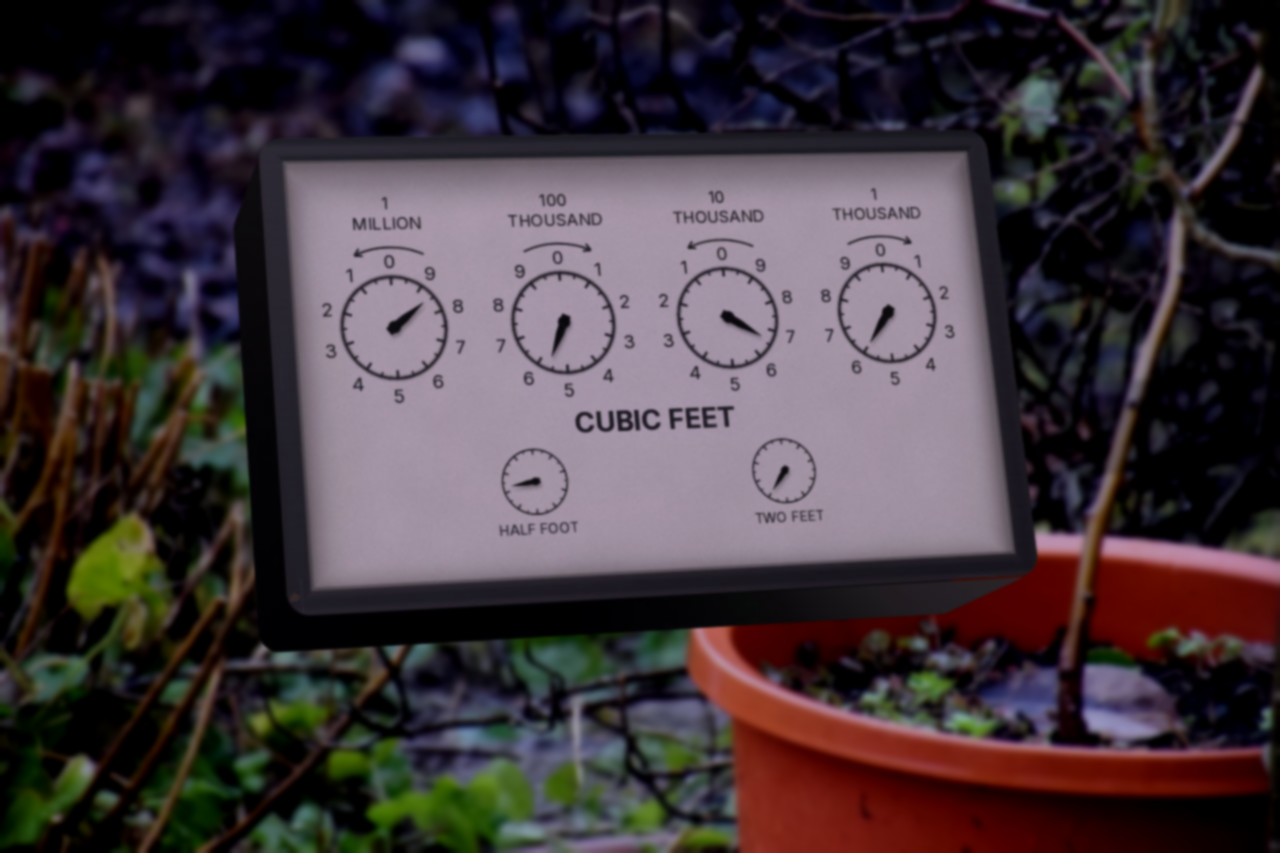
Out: **856600** ft³
